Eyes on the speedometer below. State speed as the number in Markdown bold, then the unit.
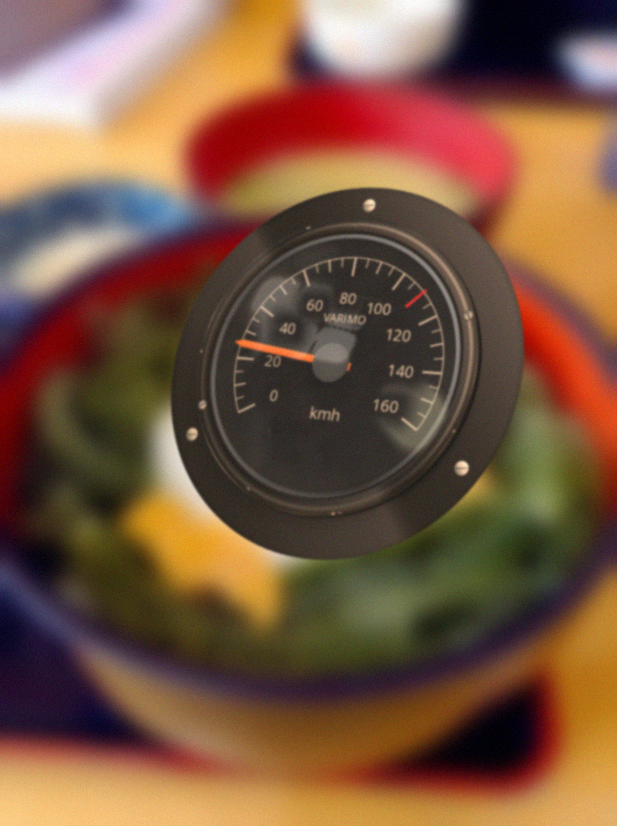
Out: **25** km/h
